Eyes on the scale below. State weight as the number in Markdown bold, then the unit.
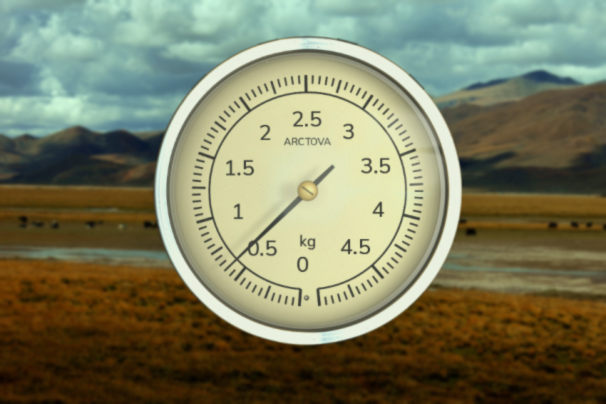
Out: **0.6** kg
